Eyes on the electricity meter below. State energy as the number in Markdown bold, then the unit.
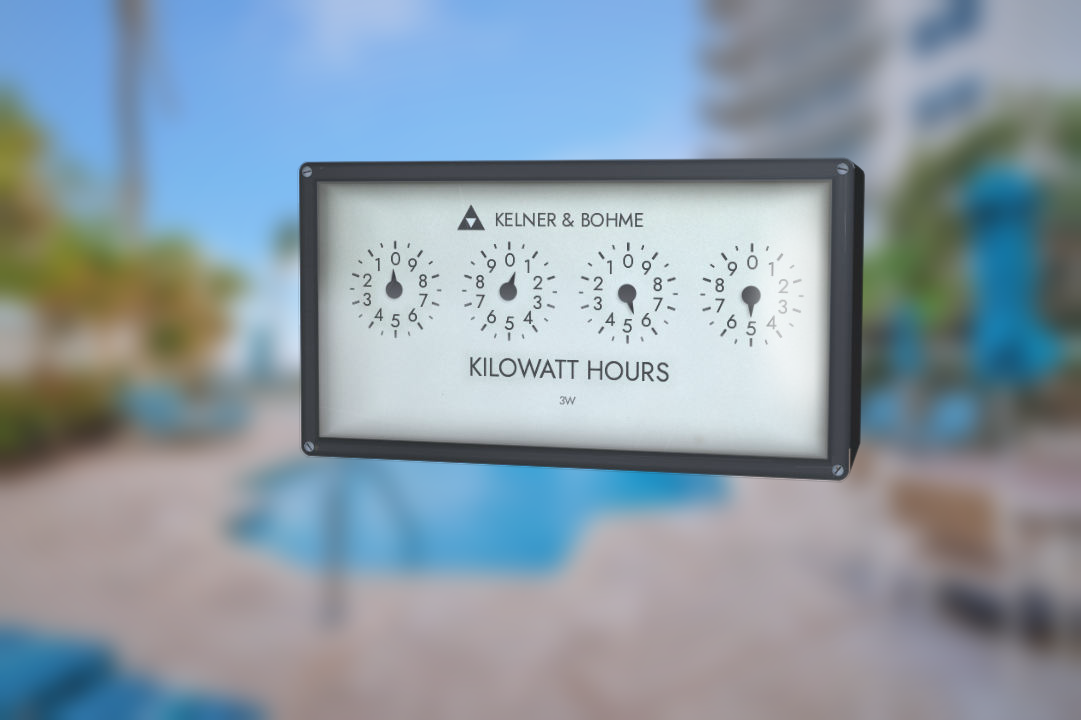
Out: **55** kWh
